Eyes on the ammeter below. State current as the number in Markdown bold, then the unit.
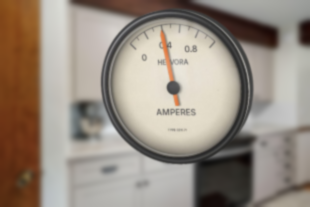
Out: **0.4** A
